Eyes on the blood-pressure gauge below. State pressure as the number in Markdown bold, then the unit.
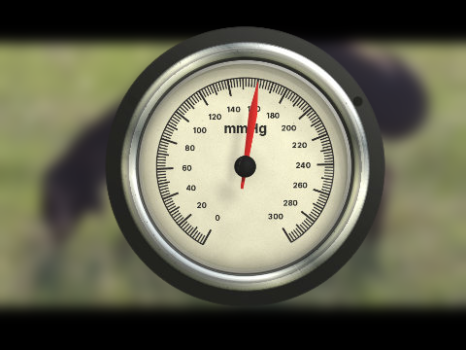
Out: **160** mmHg
